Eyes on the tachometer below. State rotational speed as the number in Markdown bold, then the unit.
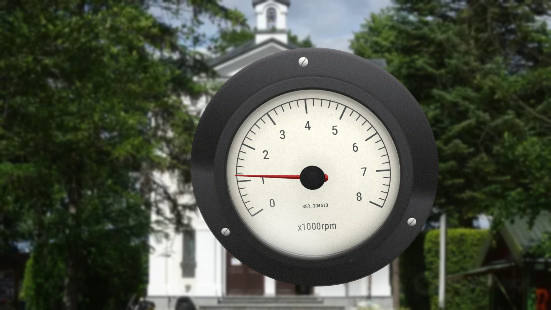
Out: **1200** rpm
